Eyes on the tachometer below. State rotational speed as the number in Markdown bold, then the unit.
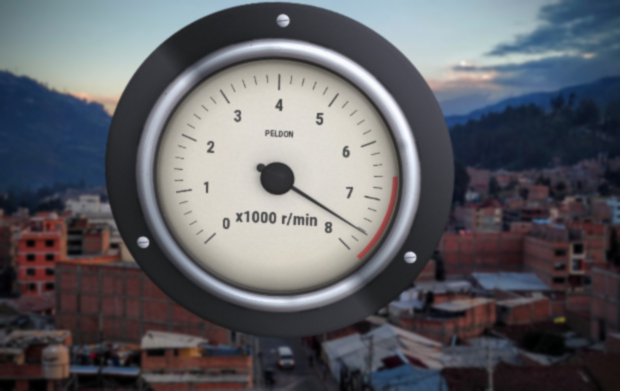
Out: **7600** rpm
